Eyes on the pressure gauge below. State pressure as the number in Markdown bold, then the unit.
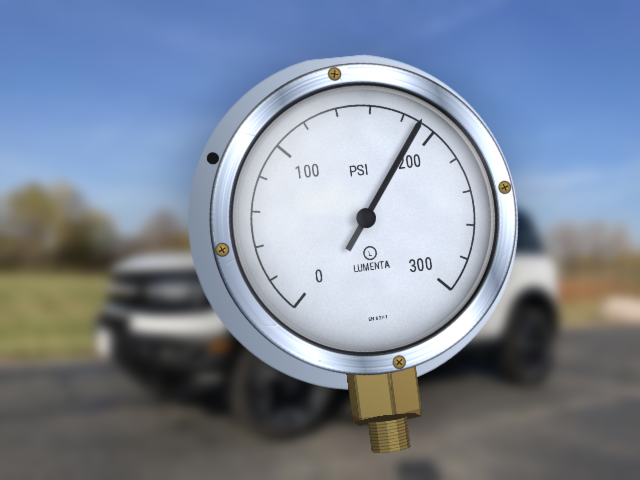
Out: **190** psi
